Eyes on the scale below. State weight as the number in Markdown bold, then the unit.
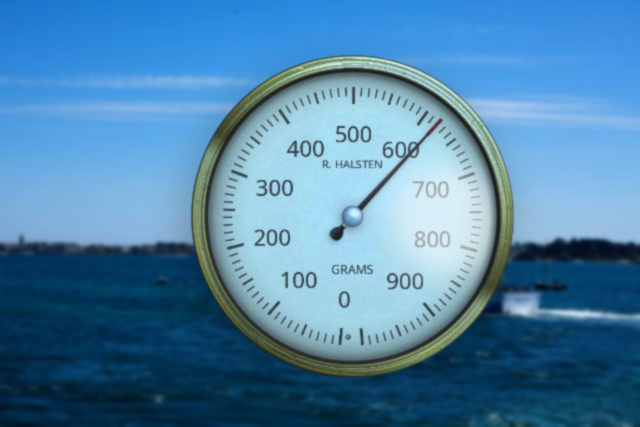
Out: **620** g
